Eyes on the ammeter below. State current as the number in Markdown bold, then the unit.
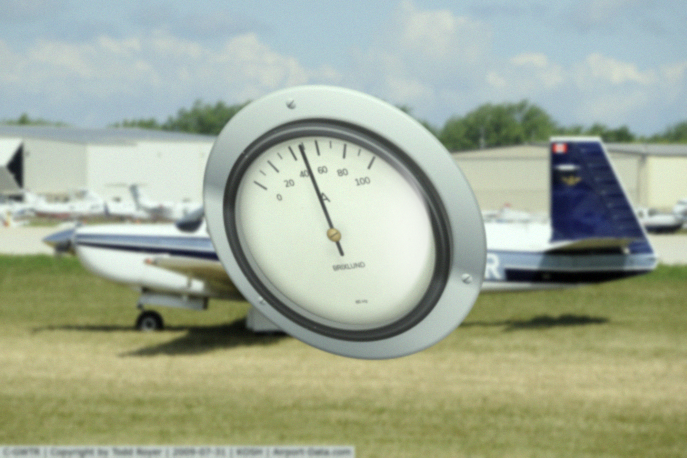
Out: **50** A
